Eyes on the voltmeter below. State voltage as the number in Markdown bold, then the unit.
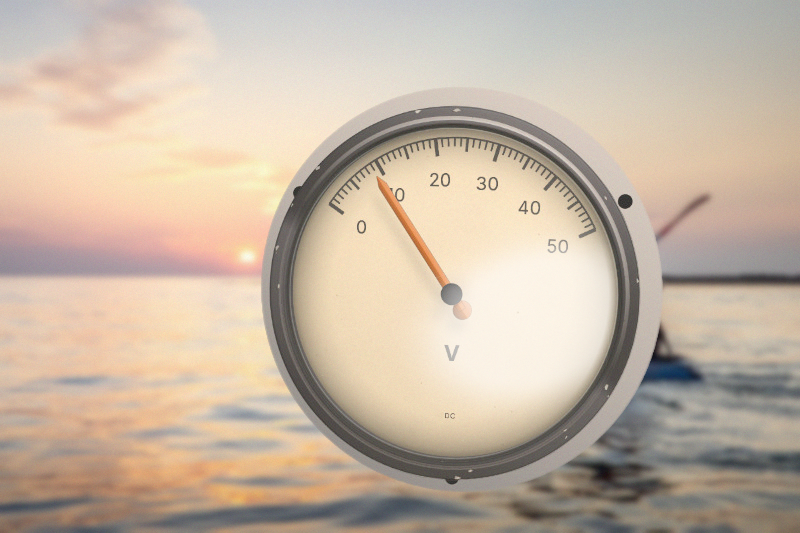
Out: **9** V
